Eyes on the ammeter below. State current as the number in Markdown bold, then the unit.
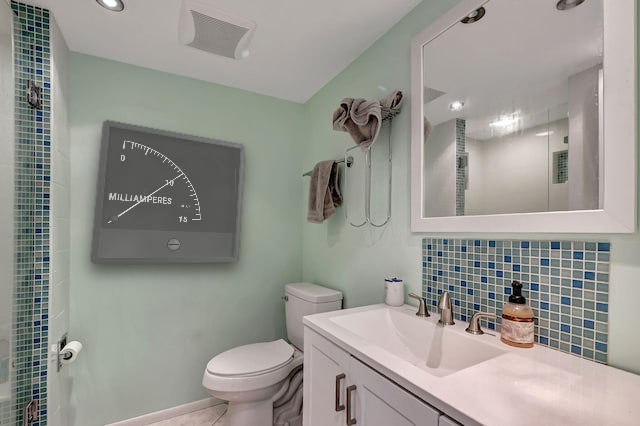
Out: **10** mA
